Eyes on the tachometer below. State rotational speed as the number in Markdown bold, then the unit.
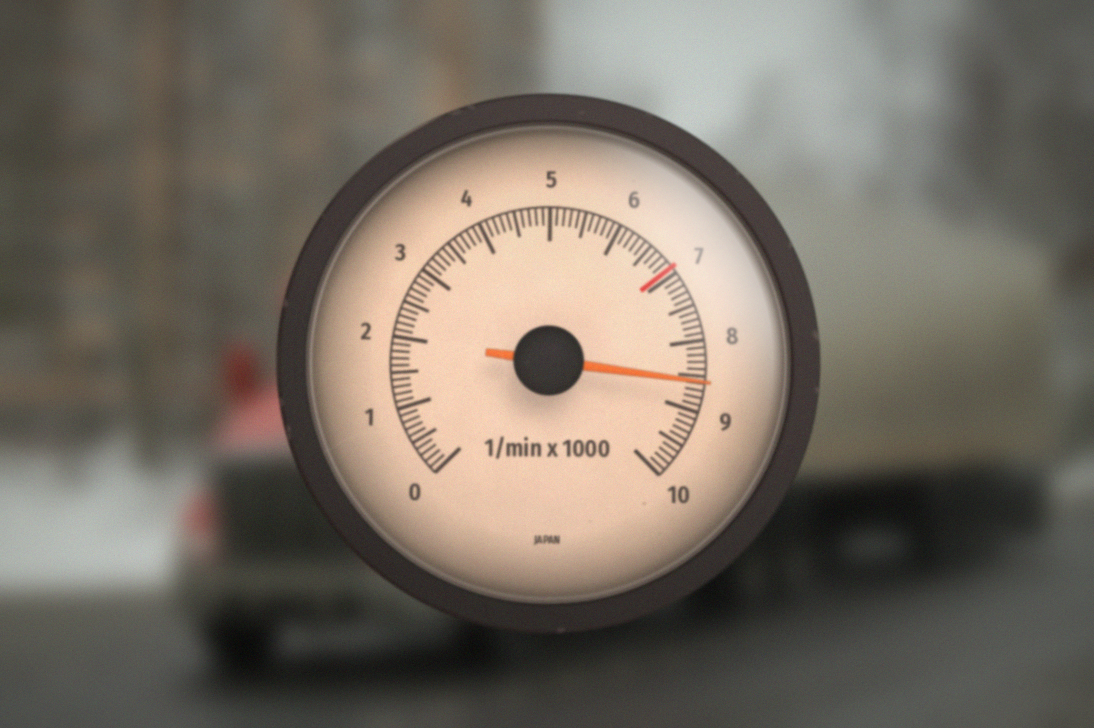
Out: **8600** rpm
